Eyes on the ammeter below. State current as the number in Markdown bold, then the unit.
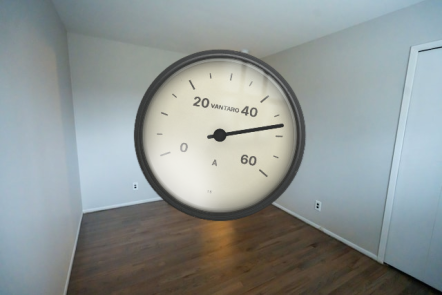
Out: **47.5** A
